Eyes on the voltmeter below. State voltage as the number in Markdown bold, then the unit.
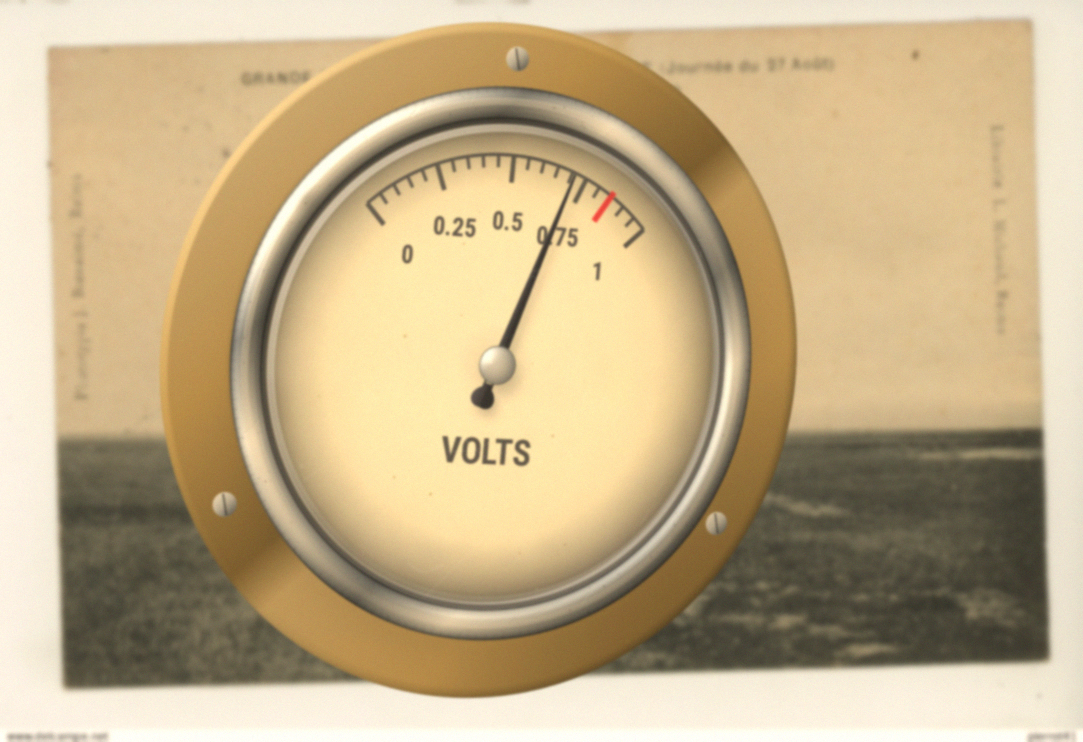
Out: **0.7** V
